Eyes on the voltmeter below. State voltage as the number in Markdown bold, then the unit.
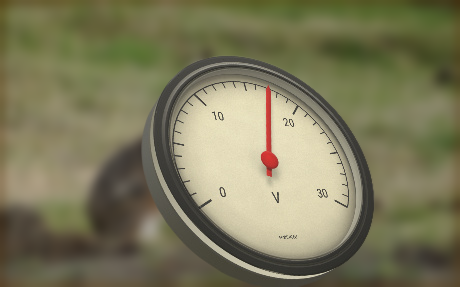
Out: **17** V
